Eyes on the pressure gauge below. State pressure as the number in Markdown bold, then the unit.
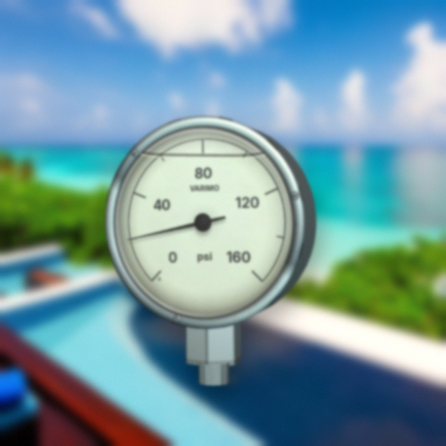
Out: **20** psi
